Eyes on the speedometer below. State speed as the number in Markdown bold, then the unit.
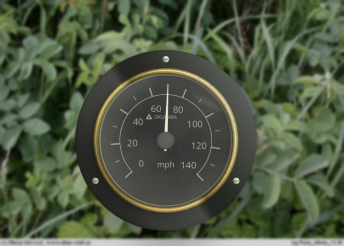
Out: **70** mph
